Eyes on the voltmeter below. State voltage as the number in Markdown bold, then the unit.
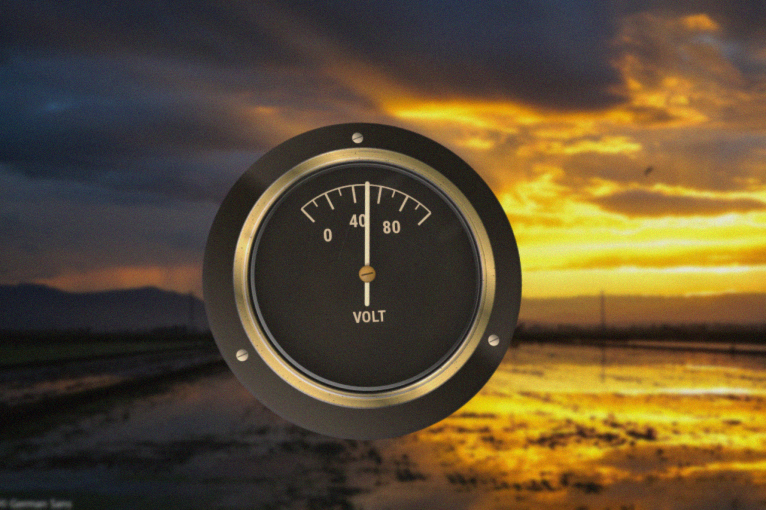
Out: **50** V
